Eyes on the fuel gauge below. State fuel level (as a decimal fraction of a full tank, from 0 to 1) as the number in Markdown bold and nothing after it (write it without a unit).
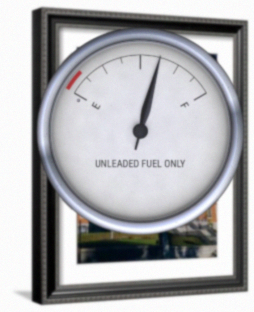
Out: **0.625**
